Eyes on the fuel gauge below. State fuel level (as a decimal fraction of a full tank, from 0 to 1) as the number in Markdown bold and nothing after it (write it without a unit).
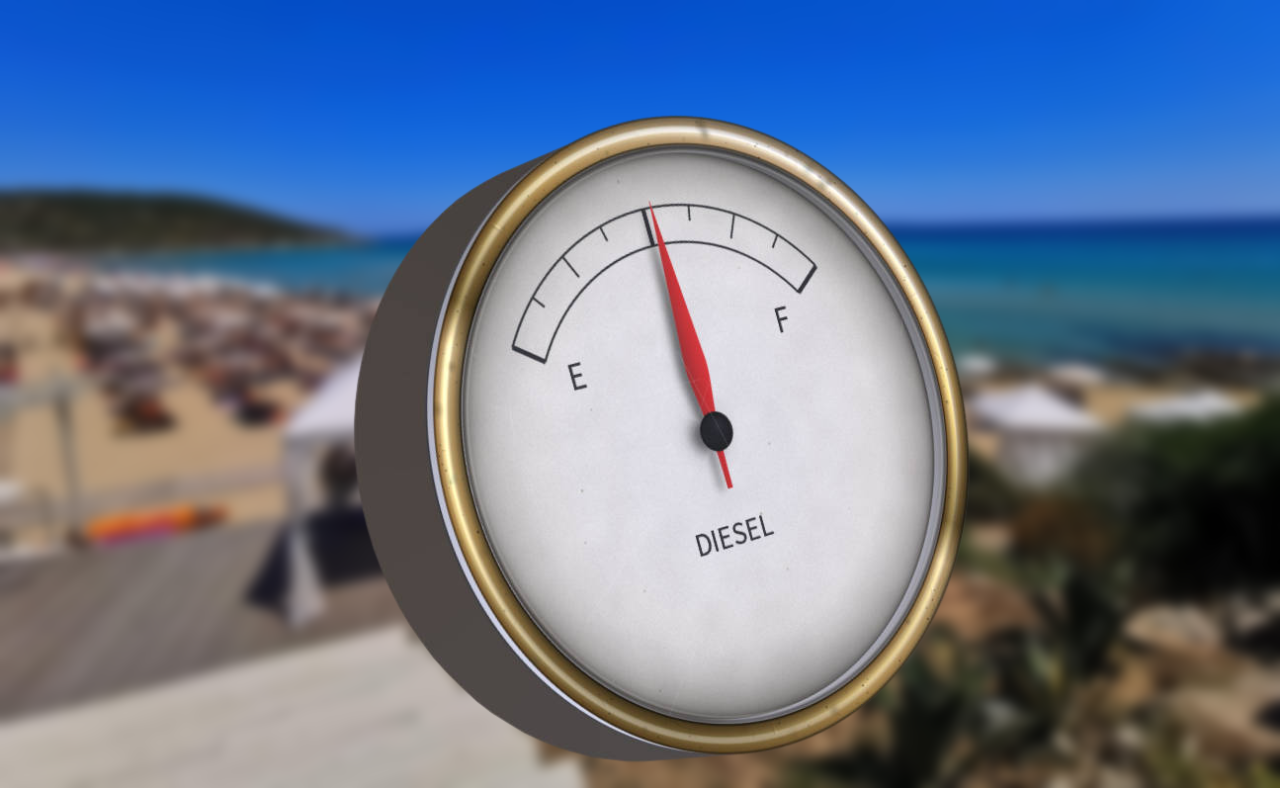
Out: **0.5**
